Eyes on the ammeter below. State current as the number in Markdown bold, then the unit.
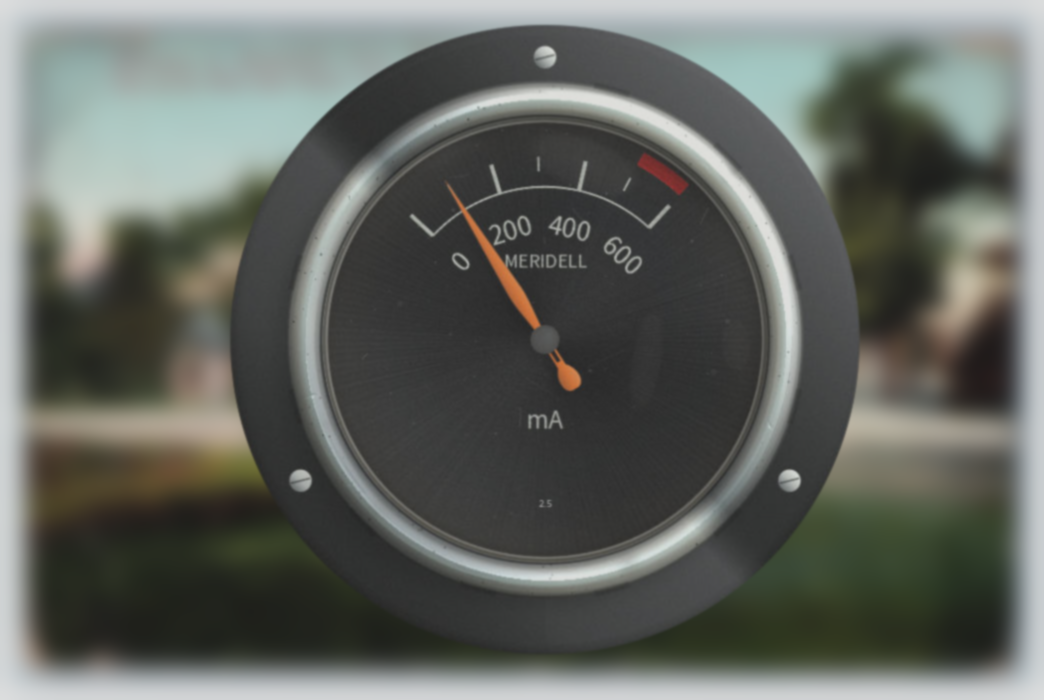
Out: **100** mA
